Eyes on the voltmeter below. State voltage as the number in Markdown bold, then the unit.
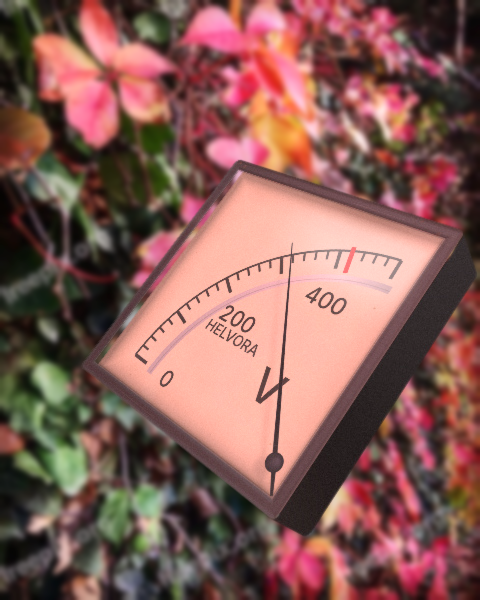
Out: **320** V
